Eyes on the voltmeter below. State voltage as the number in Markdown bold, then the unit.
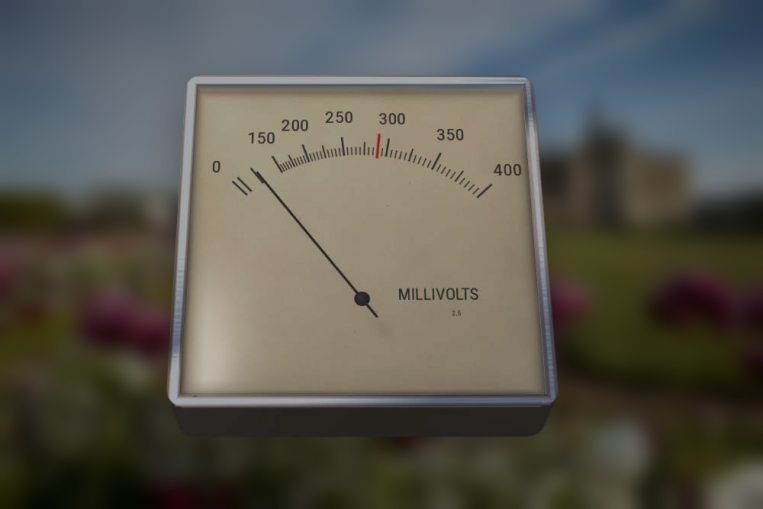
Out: **100** mV
